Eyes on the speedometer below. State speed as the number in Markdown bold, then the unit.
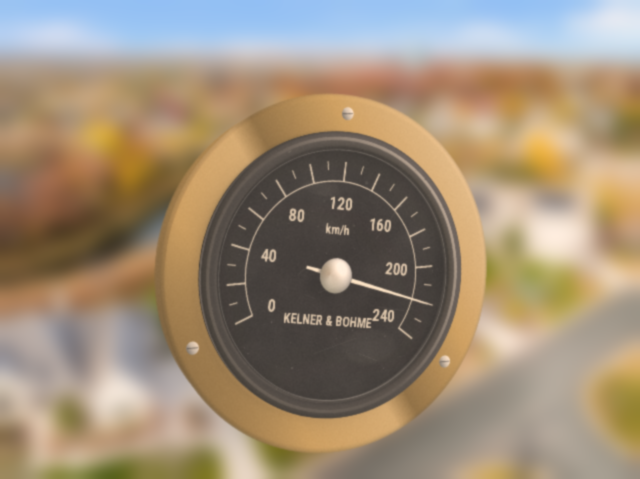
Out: **220** km/h
